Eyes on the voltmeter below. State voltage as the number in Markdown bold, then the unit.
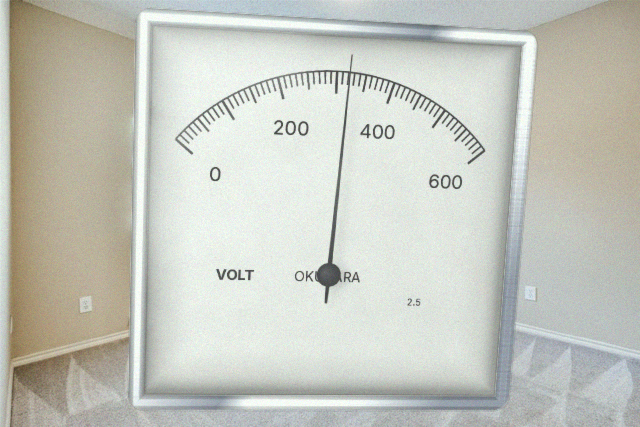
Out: **320** V
